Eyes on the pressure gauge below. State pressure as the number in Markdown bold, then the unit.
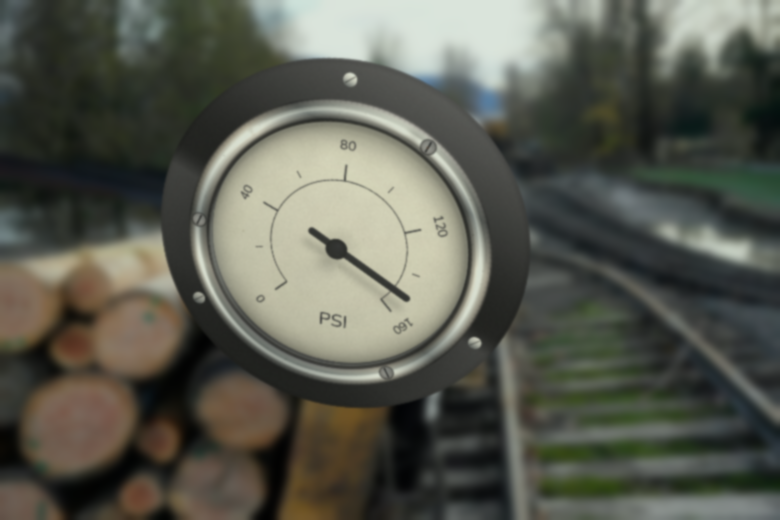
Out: **150** psi
